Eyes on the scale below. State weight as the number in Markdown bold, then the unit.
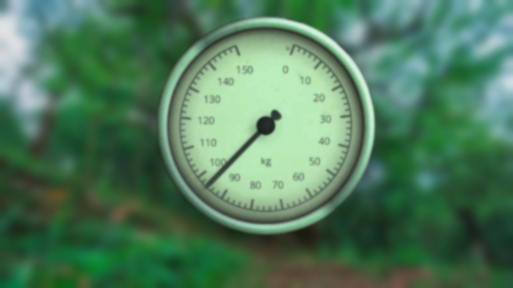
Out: **96** kg
